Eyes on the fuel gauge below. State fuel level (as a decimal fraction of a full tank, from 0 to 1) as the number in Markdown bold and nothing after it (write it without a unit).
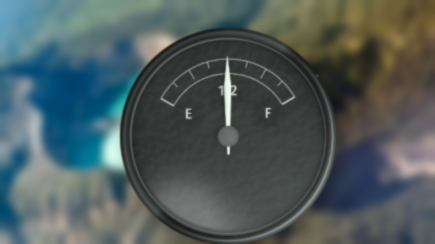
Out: **0.5**
